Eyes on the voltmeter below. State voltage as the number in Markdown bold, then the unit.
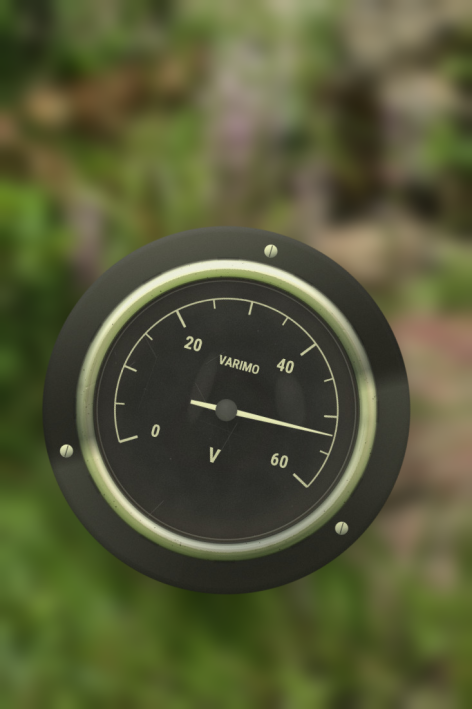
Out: **52.5** V
